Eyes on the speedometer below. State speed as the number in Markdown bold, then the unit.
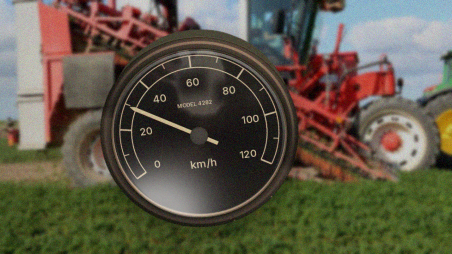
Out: **30** km/h
